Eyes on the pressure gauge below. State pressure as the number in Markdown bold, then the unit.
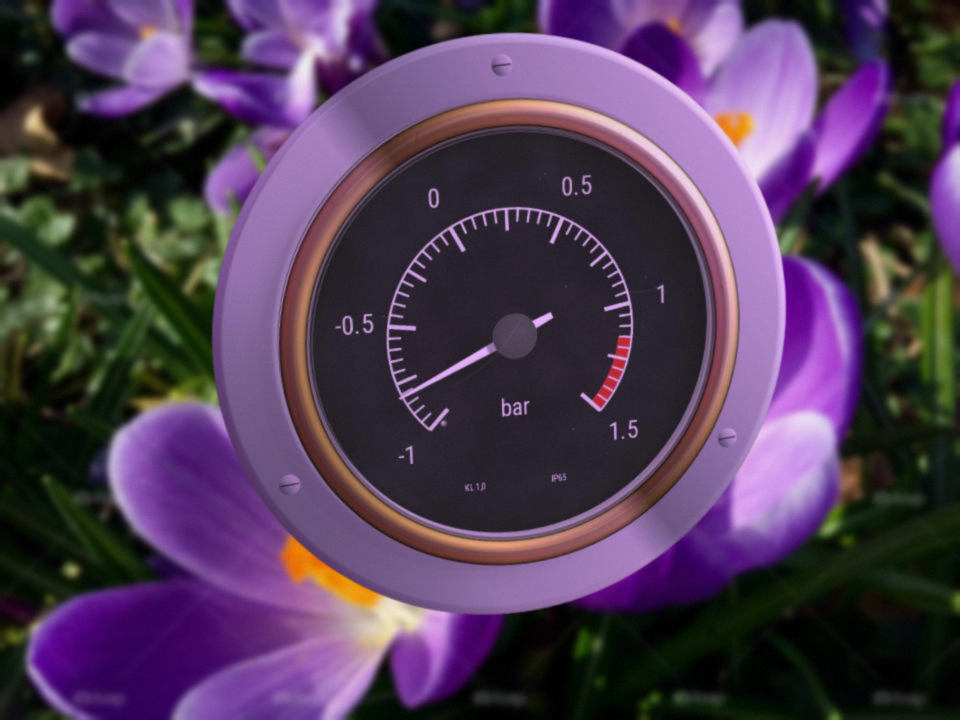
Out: **-0.8** bar
